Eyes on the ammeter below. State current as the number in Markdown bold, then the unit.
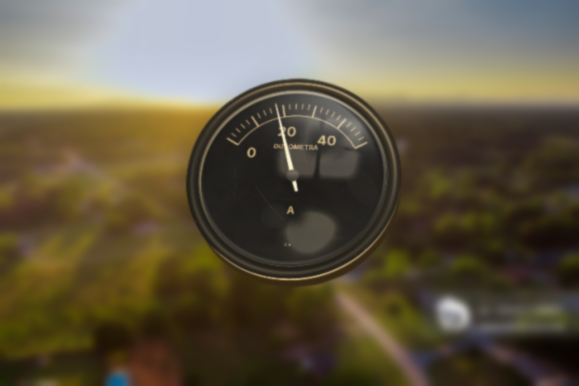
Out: **18** A
